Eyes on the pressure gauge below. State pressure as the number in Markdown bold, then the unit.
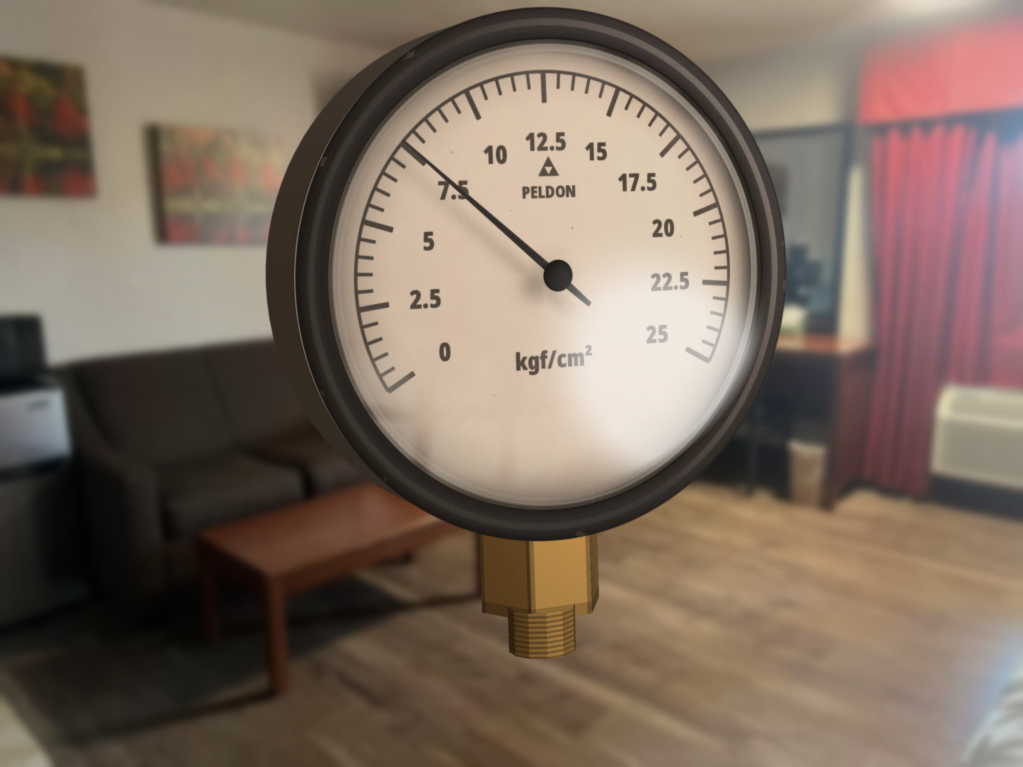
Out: **7.5** kg/cm²
